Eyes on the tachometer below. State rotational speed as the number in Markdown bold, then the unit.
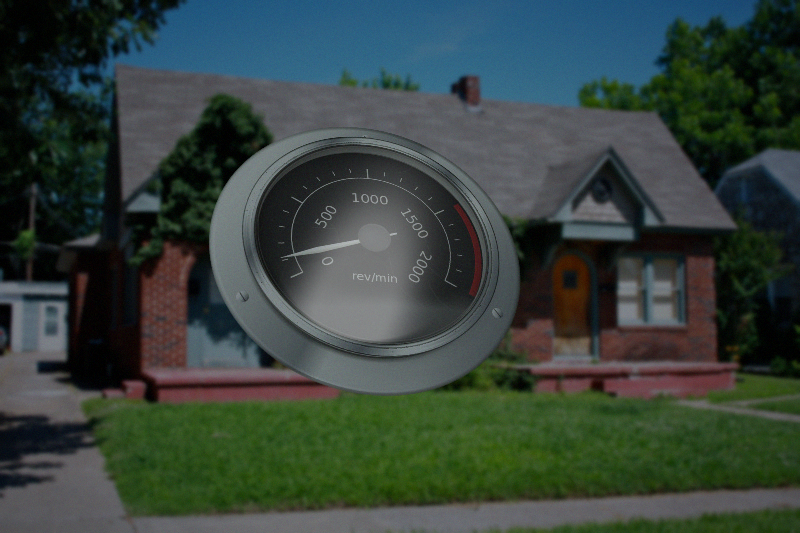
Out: **100** rpm
